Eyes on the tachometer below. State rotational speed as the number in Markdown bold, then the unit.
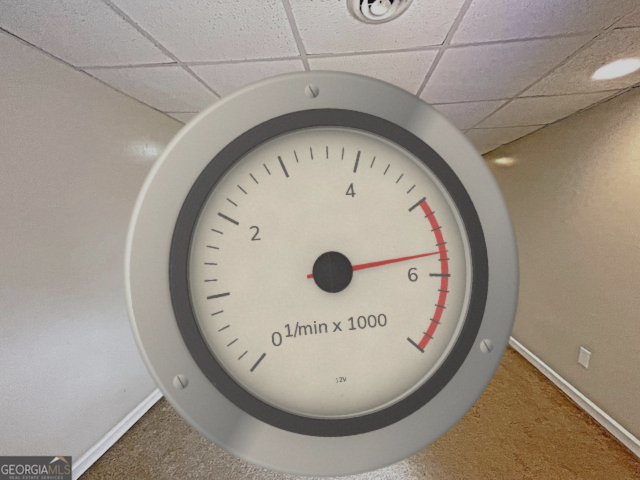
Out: **5700** rpm
